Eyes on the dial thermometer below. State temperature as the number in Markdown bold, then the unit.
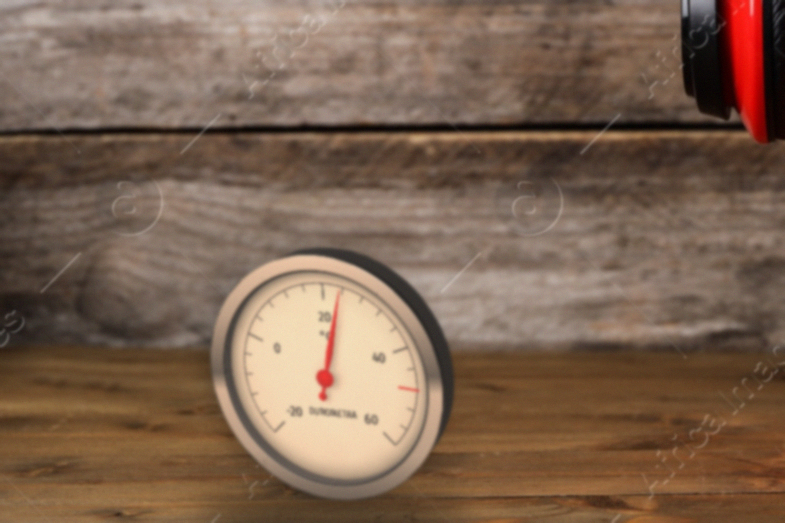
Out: **24** °C
